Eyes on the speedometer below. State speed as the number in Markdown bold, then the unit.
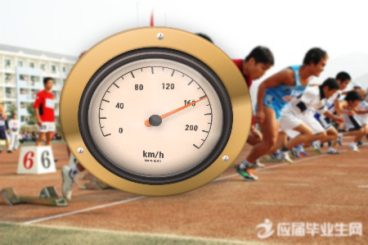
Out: **160** km/h
